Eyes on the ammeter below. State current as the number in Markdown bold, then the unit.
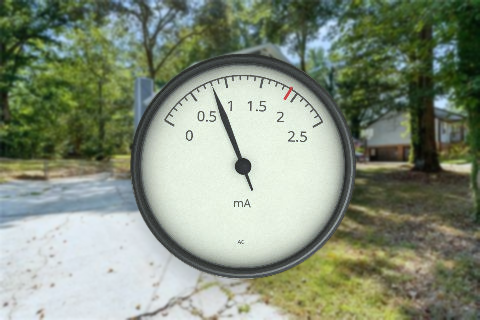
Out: **0.8** mA
